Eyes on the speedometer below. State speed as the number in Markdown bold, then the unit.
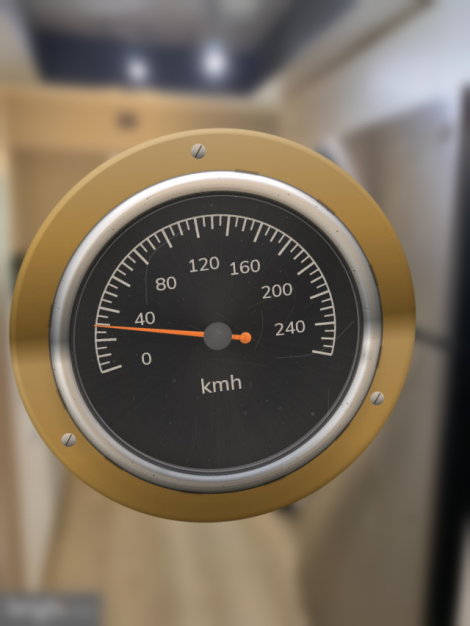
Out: **30** km/h
